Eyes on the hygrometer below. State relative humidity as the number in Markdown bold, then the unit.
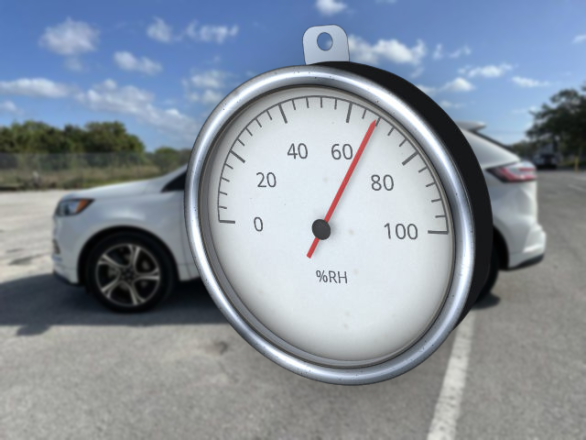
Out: **68** %
